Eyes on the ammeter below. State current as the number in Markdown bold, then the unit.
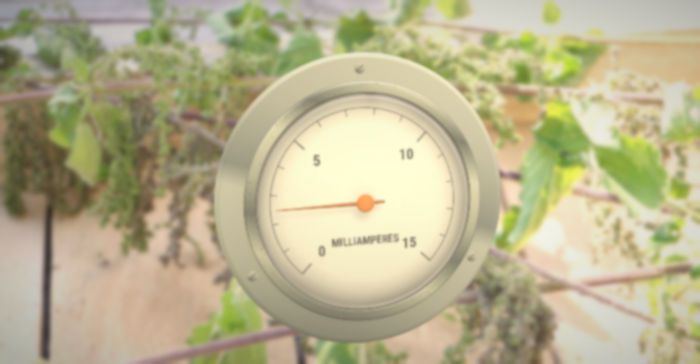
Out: **2.5** mA
